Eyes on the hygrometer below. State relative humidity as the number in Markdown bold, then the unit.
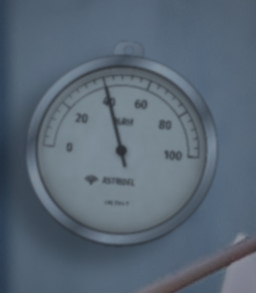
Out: **40** %
